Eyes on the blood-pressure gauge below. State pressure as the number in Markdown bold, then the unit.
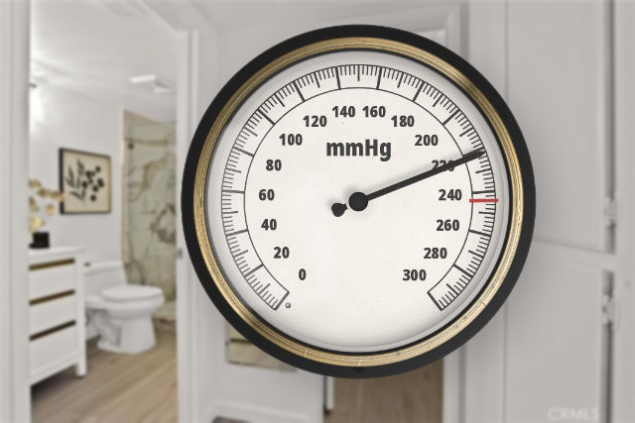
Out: **222** mmHg
